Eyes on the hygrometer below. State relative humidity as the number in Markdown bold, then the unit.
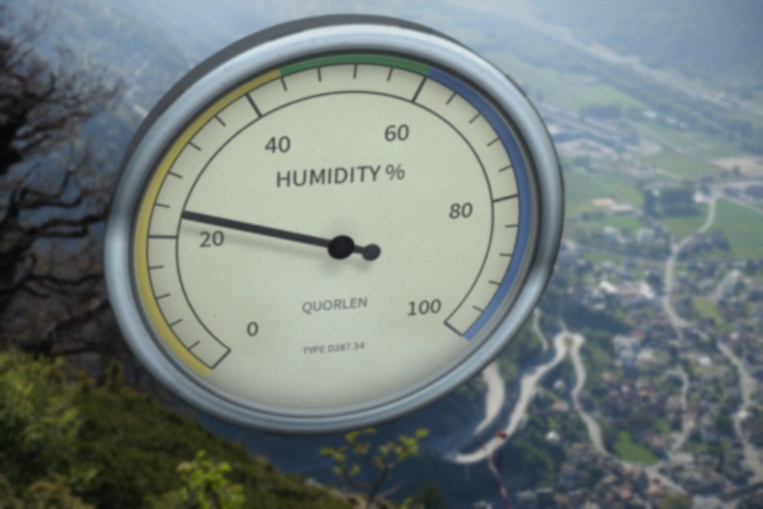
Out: **24** %
